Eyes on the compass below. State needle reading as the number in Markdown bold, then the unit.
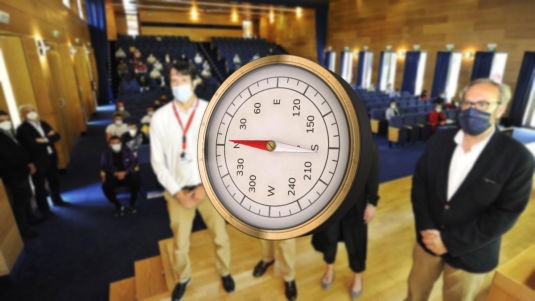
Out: **5** °
